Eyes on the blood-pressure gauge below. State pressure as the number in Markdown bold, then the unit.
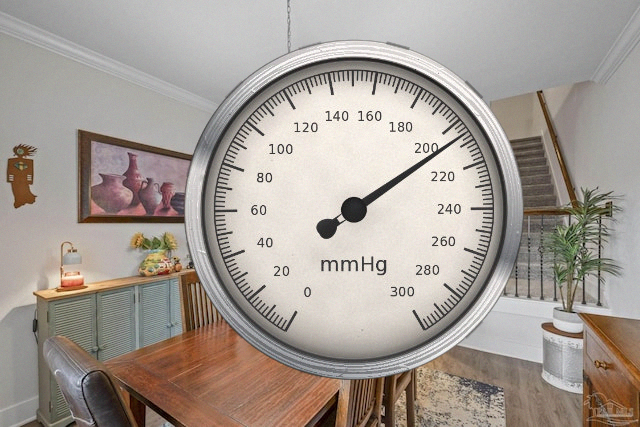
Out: **206** mmHg
